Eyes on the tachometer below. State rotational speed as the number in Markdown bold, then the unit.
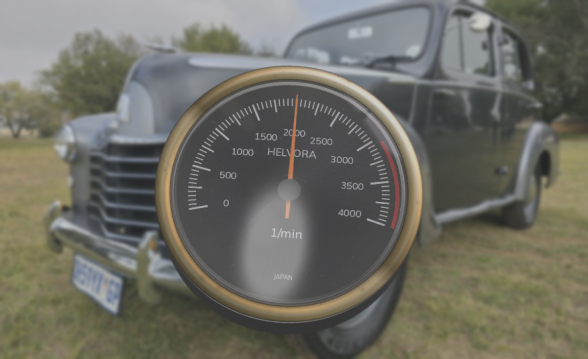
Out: **2000** rpm
